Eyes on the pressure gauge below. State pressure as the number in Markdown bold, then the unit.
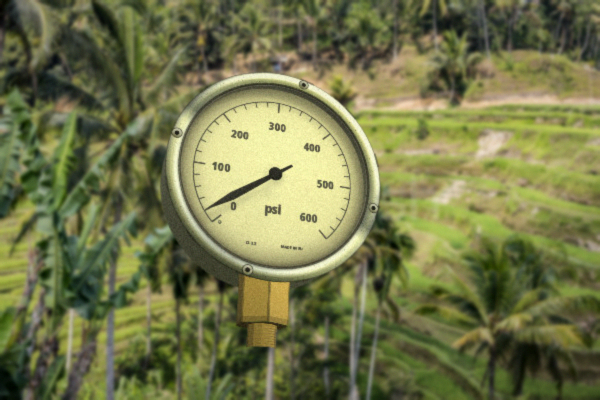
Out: **20** psi
